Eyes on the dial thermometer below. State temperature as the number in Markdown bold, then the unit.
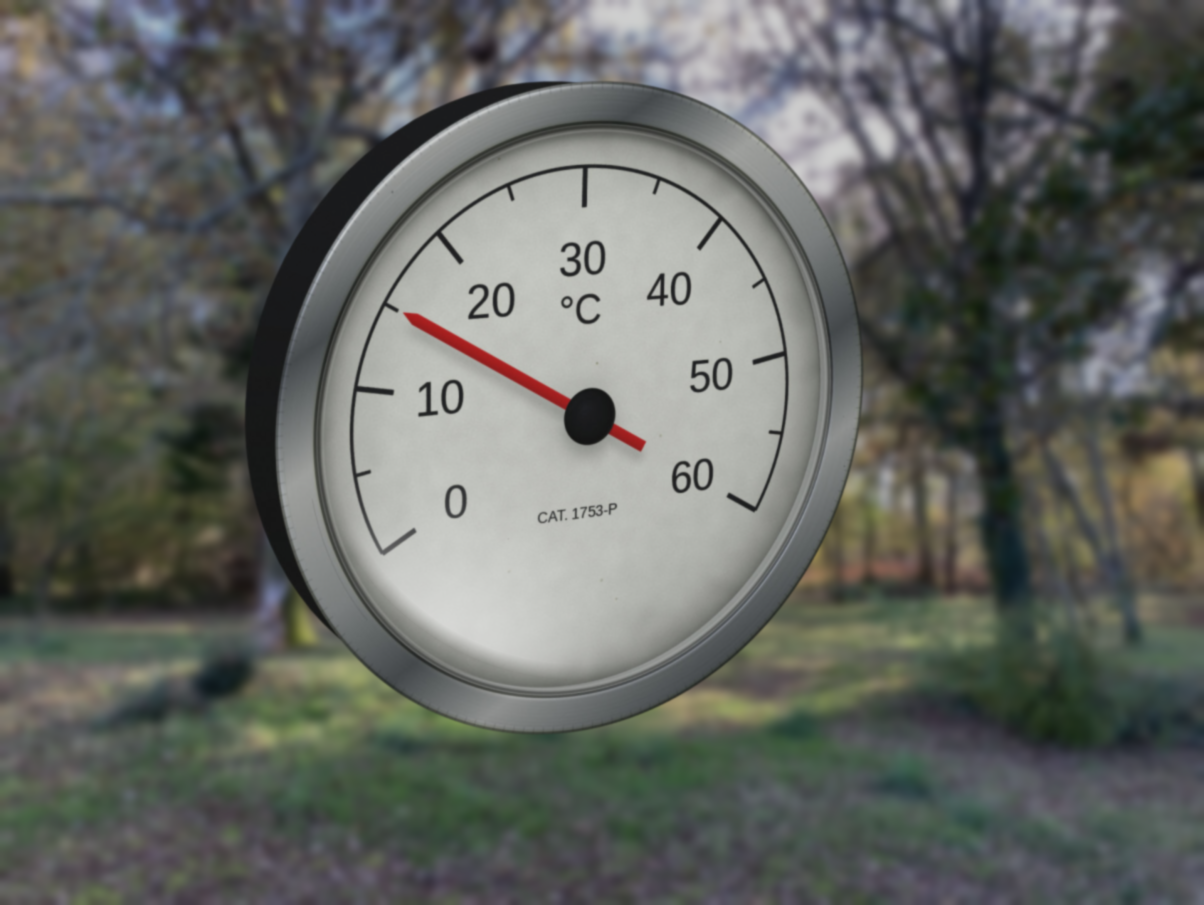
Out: **15** °C
